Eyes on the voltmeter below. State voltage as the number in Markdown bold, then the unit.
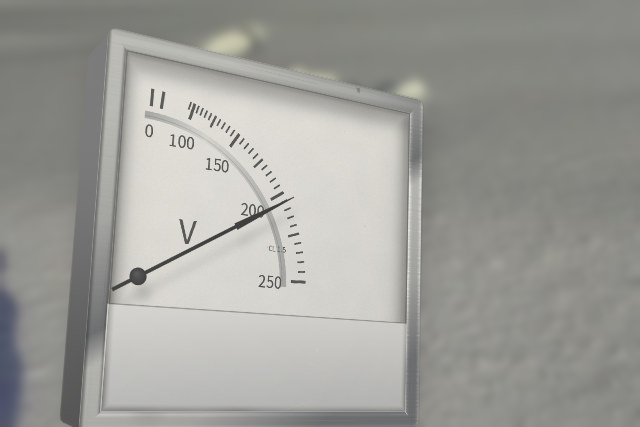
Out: **205** V
